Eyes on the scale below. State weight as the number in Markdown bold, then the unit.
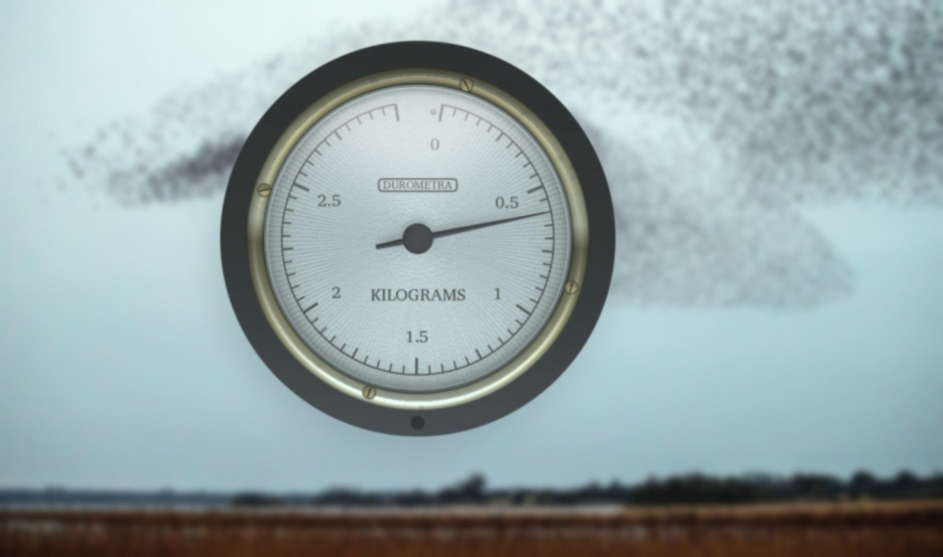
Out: **0.6** kg
